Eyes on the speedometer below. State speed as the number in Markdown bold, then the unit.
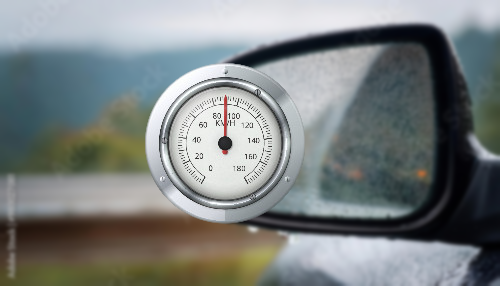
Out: **90** km/h
